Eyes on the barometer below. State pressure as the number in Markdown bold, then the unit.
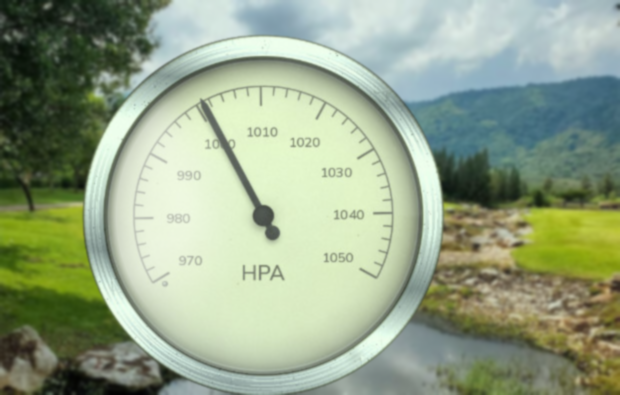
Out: **1001** hPa
